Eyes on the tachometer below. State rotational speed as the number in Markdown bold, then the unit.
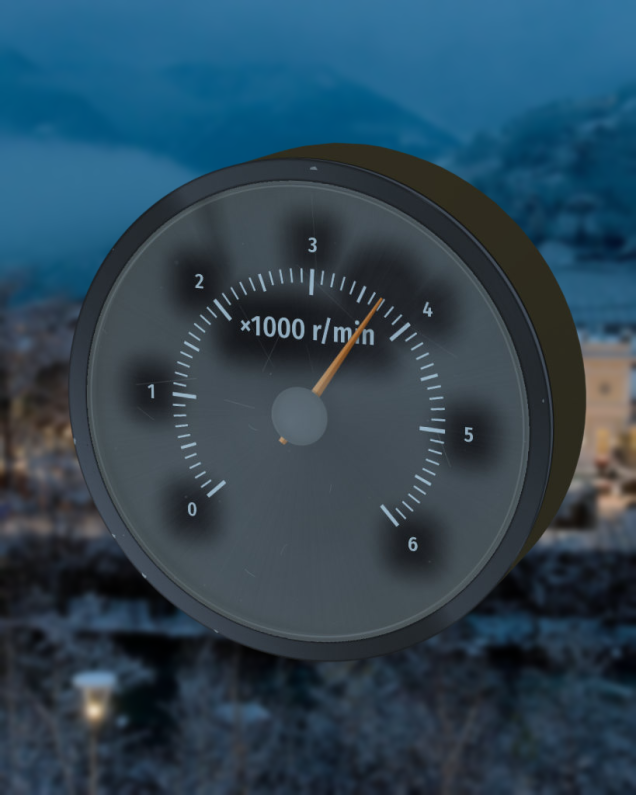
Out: **3700** rpm
